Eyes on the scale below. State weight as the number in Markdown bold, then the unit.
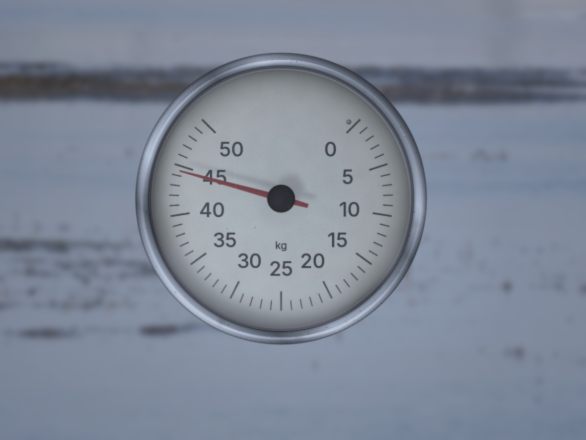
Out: **44.5** kg
